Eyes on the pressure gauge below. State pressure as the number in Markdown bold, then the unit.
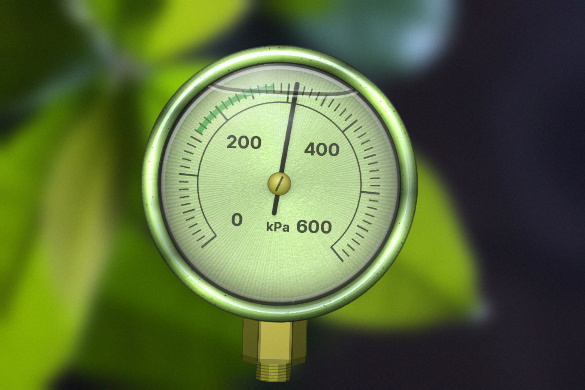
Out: **310** kPa
